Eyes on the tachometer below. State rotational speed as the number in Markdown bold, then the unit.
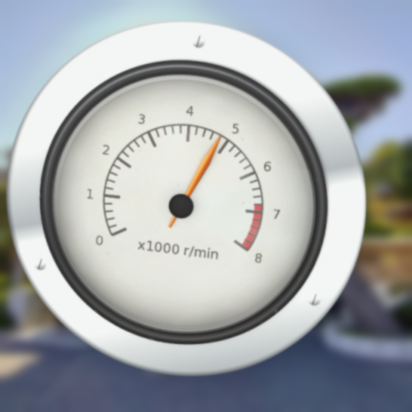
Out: **4800** rpm
